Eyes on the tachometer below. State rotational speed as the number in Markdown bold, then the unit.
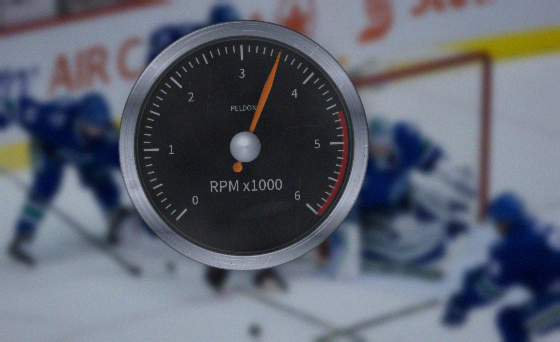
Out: **3500** rpm
